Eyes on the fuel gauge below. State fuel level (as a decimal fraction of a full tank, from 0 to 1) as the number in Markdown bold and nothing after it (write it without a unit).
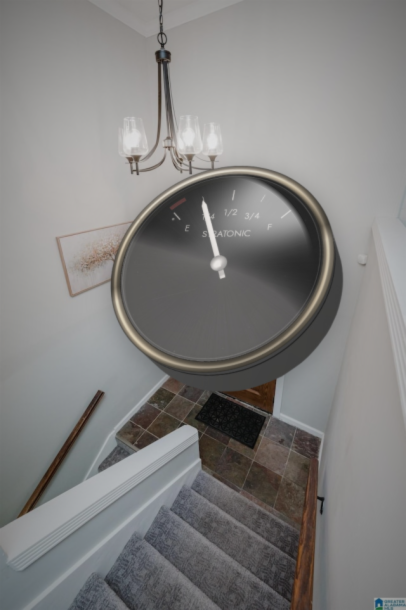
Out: **0.25**
